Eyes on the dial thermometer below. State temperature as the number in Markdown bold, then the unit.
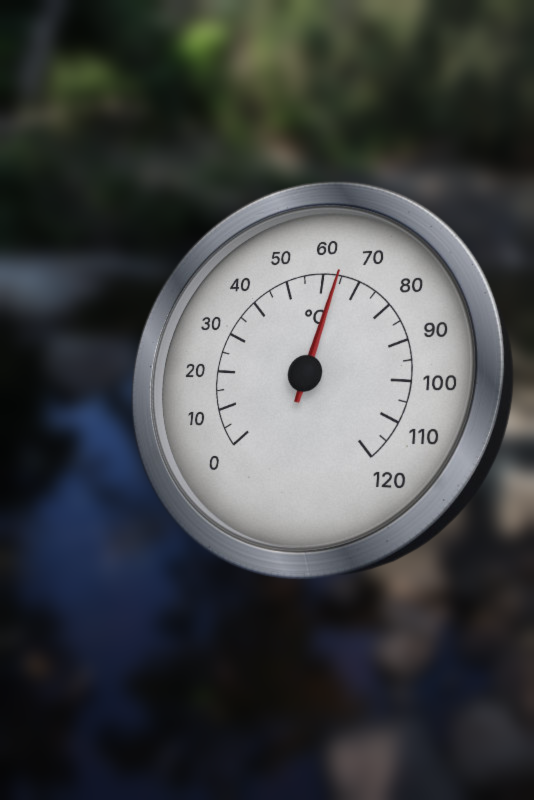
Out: **65** °C
